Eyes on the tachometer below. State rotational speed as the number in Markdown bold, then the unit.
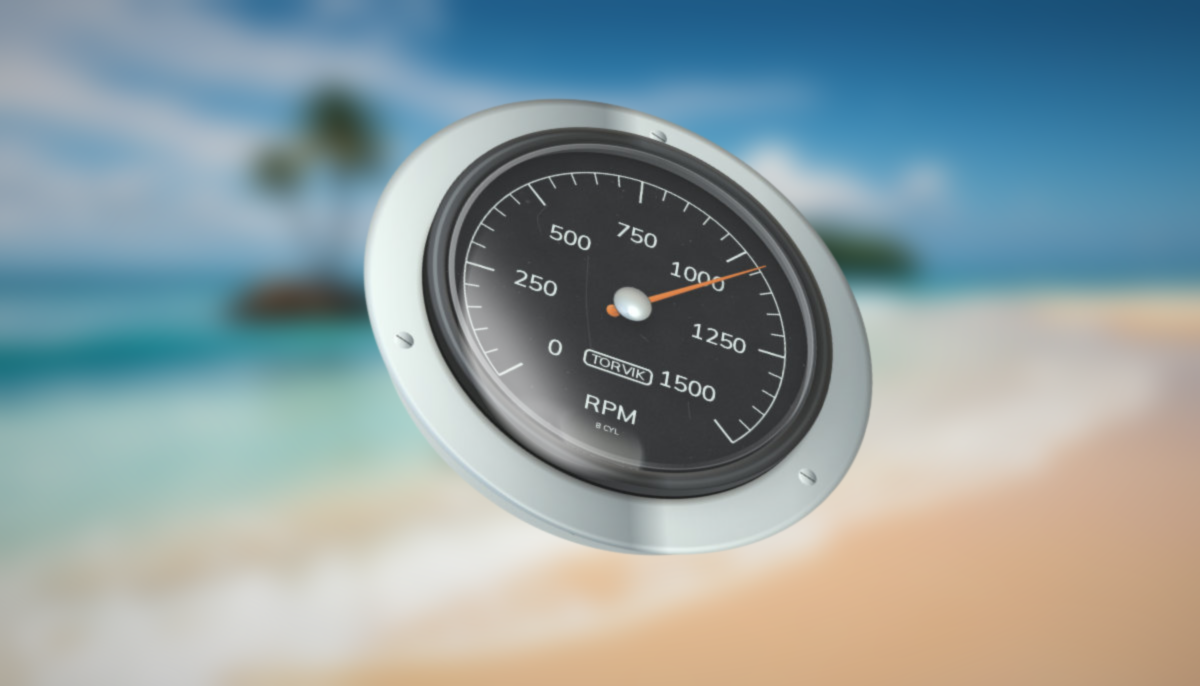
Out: **1050** rpm
